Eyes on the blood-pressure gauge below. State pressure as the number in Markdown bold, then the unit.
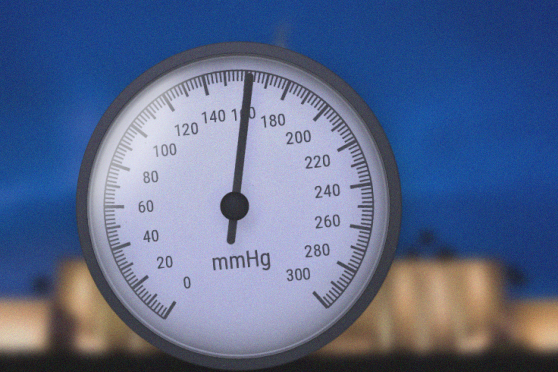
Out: **162** mmHg
